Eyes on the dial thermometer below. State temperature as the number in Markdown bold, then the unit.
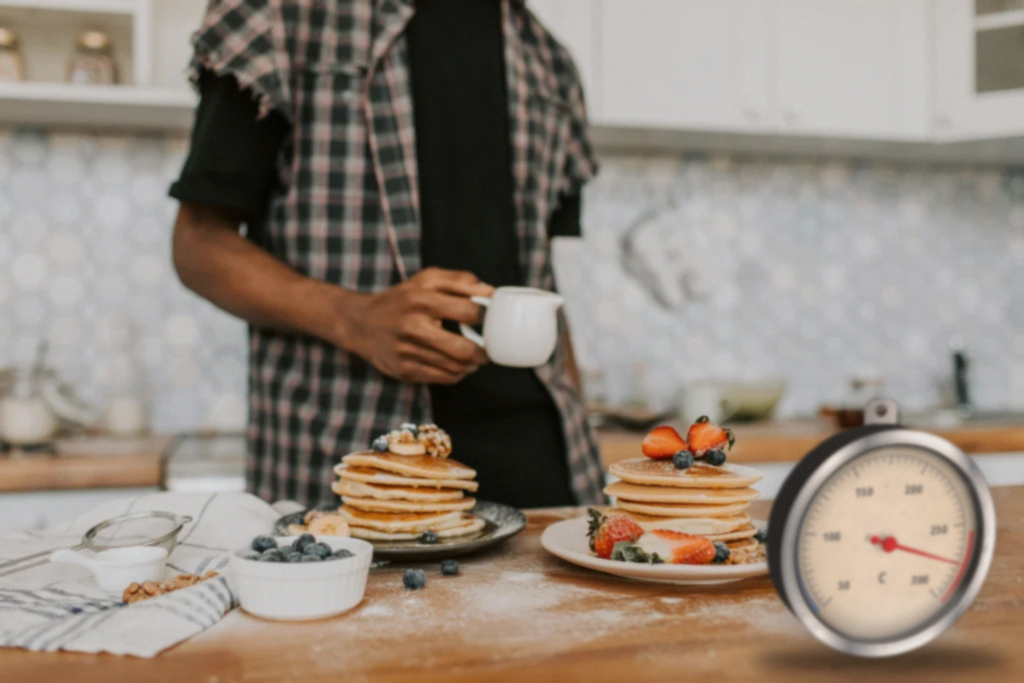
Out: **275** °C
